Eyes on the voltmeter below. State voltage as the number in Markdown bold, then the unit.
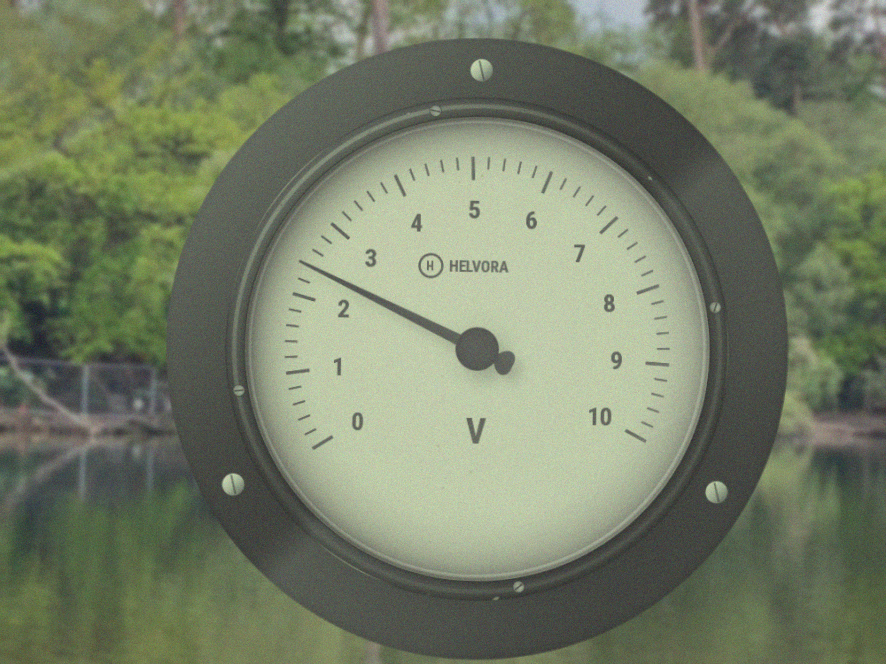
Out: **2.4** V
